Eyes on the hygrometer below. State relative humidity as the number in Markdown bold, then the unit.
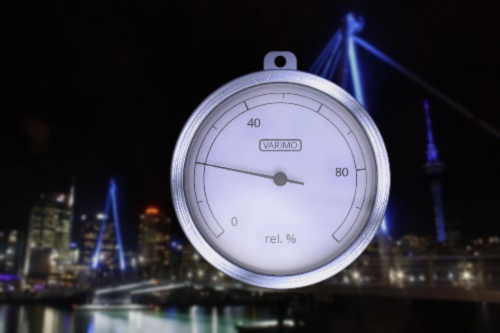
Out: **20** %
